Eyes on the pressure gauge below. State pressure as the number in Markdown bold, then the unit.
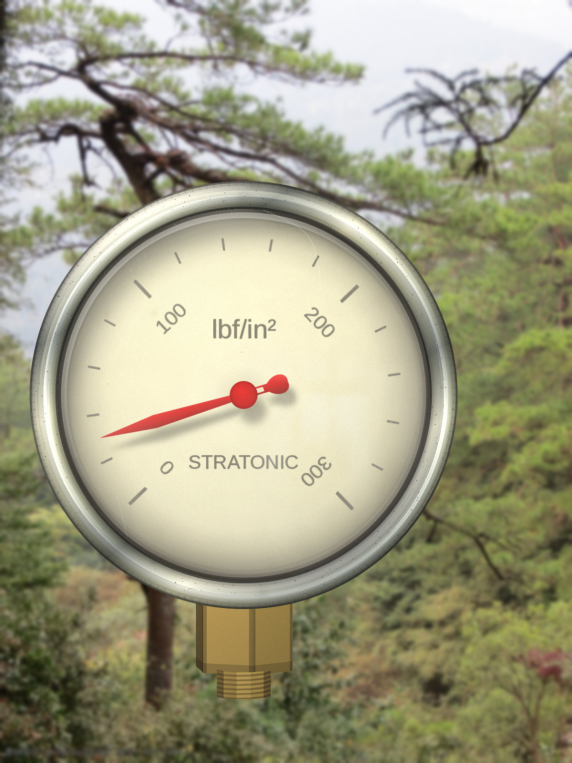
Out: **30** psi
